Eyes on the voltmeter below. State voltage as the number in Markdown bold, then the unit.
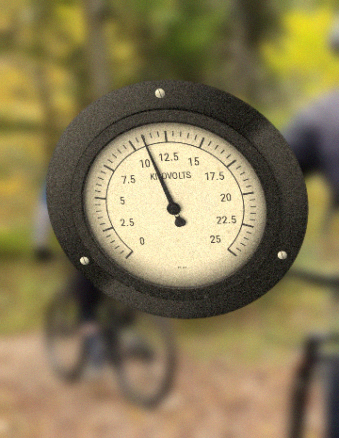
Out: **11** kV
